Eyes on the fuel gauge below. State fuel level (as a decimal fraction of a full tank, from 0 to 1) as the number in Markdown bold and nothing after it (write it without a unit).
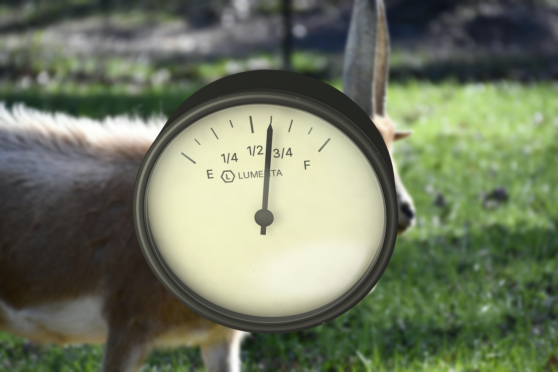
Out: **0.625**
